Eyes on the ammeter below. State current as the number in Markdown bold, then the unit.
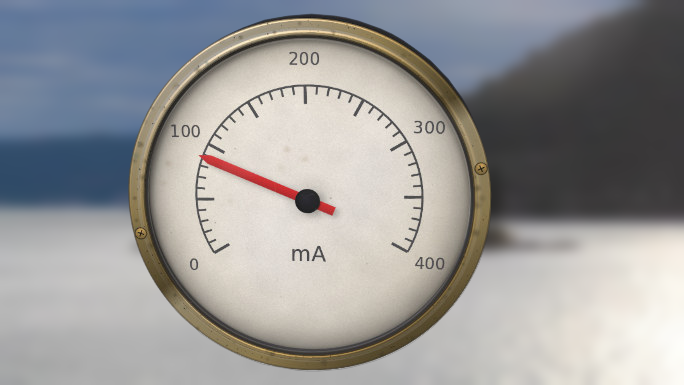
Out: **90** mA
